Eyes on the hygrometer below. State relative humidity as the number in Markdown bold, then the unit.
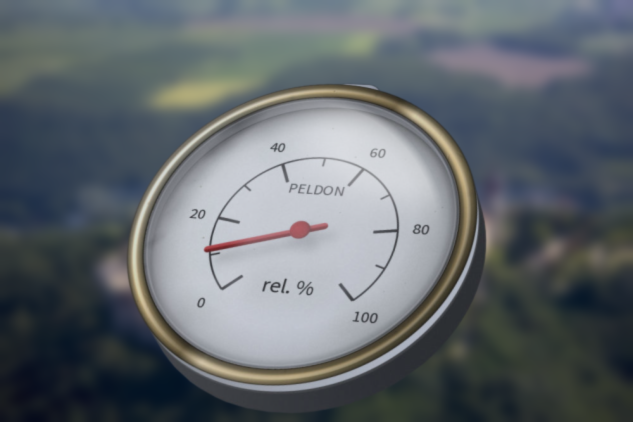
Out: **10** %
